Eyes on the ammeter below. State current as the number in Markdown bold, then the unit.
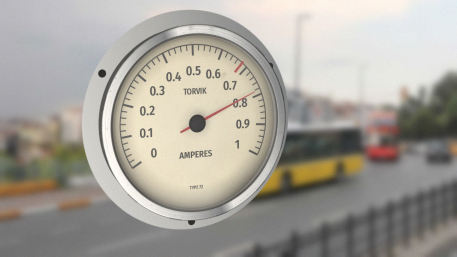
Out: **0.78** A
